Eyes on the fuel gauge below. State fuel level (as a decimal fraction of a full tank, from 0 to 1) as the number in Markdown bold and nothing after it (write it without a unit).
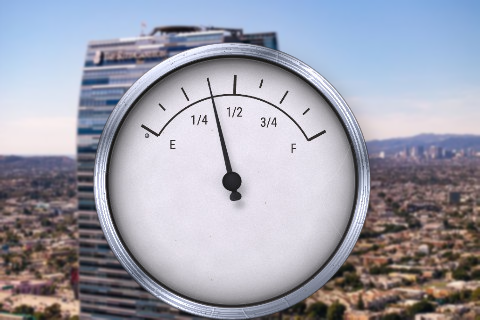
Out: **0.375**
